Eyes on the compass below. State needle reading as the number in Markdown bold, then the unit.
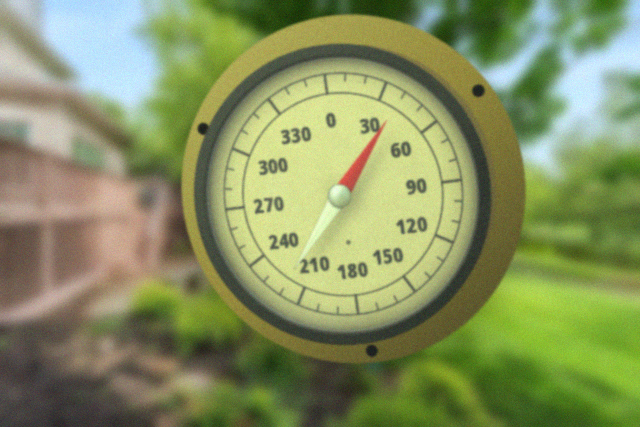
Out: **40** °
